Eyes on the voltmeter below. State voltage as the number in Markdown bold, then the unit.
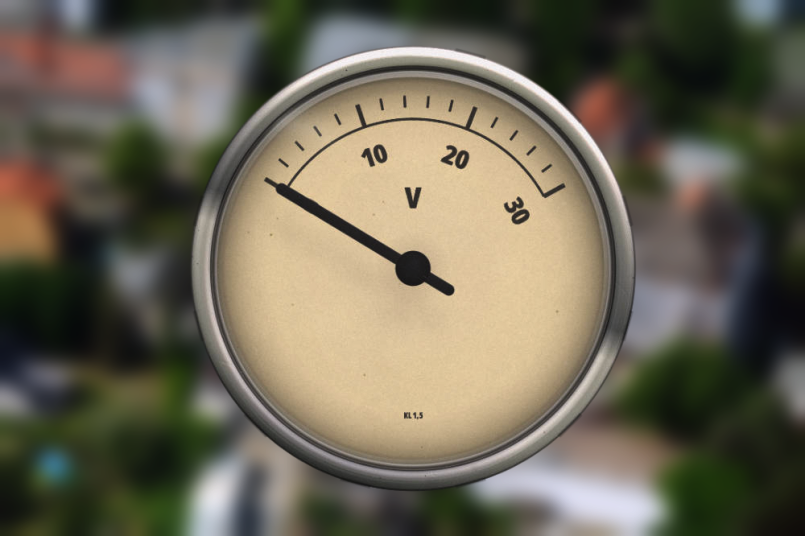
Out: **0** V
